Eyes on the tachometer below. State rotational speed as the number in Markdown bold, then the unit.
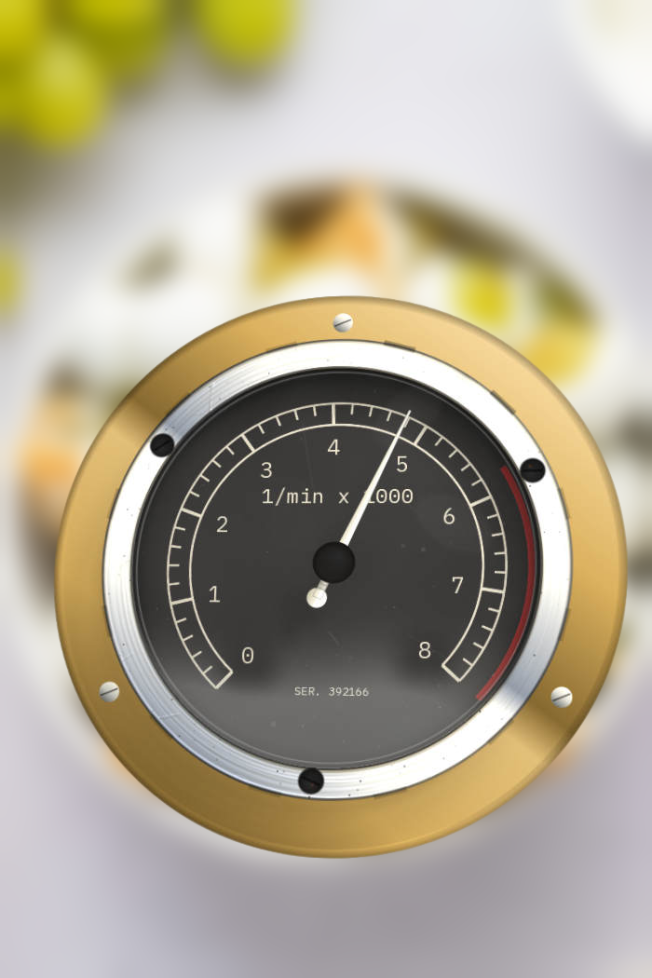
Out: **4800** rpm
